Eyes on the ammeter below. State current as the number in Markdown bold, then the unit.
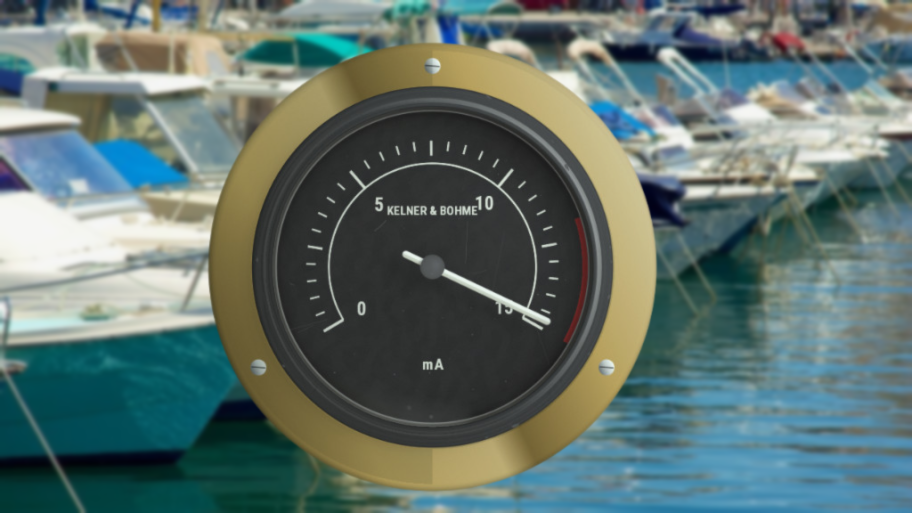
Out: **14.75** mA
